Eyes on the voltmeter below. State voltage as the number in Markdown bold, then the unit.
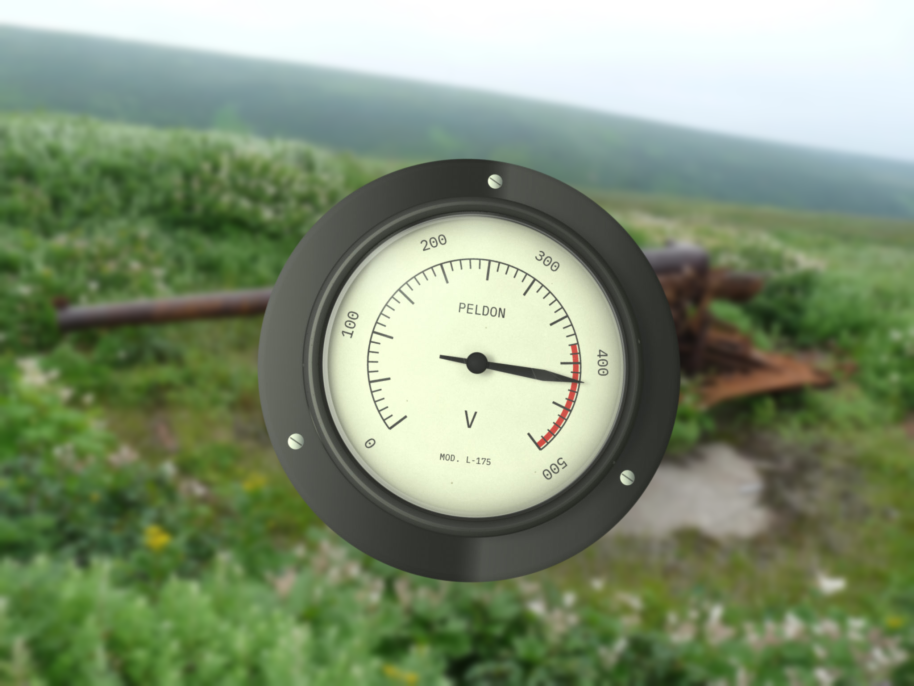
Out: **420** V
